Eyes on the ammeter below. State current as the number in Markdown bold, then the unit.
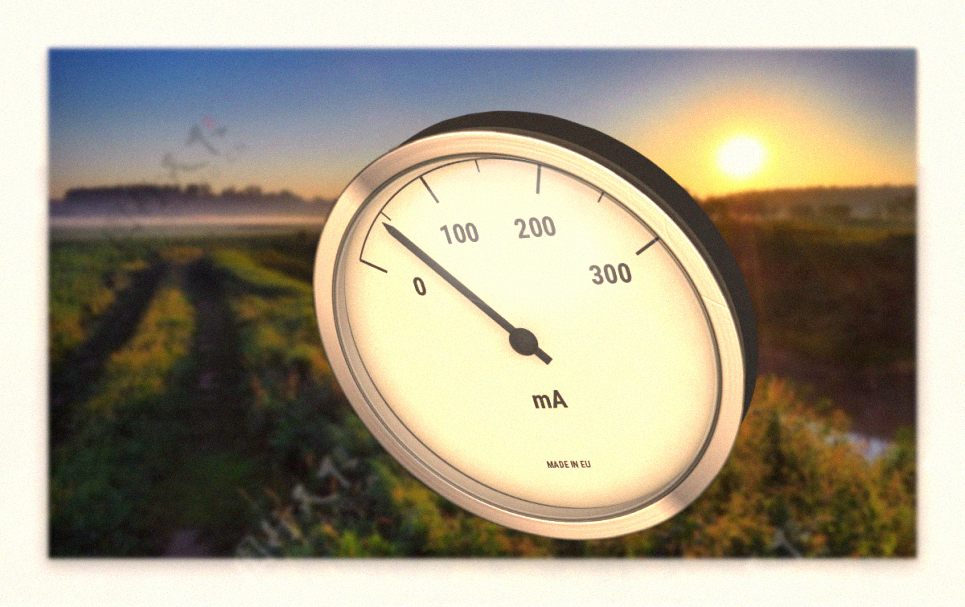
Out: **50** mA
